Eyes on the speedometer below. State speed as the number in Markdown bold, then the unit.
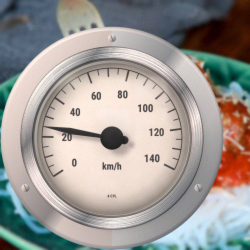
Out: **25** km/h
